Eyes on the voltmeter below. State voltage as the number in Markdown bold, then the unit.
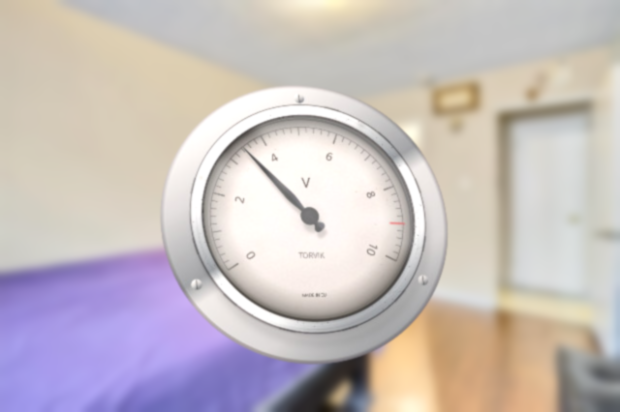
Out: **3.4** V
